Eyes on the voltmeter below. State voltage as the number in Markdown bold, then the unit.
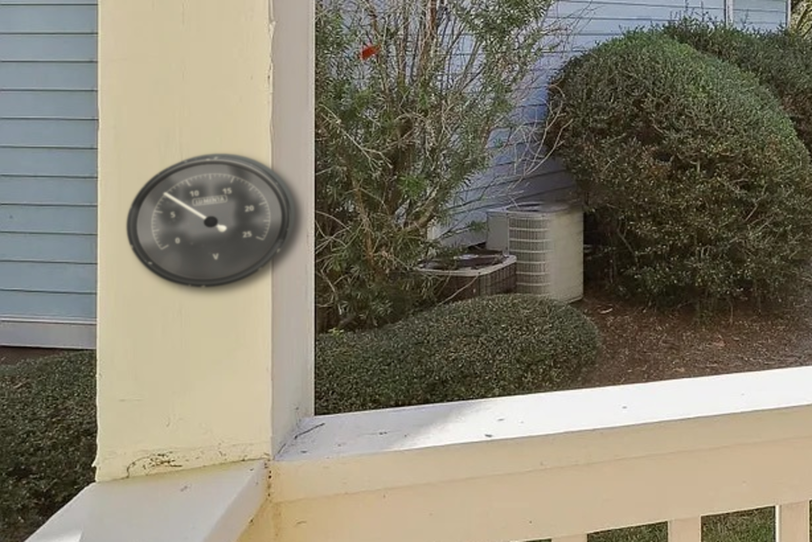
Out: **7.5** V
